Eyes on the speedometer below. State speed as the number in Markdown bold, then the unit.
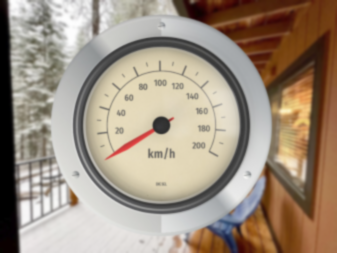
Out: **0** km/h
